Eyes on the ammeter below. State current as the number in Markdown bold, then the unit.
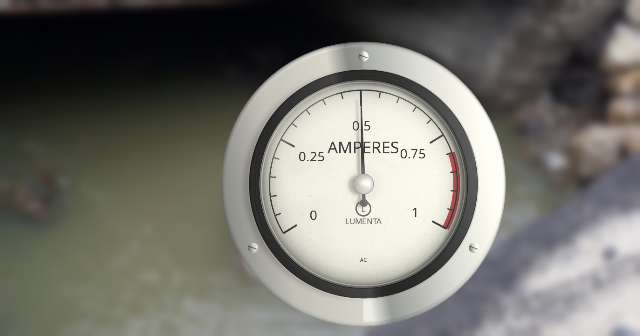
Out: **0.5** A
